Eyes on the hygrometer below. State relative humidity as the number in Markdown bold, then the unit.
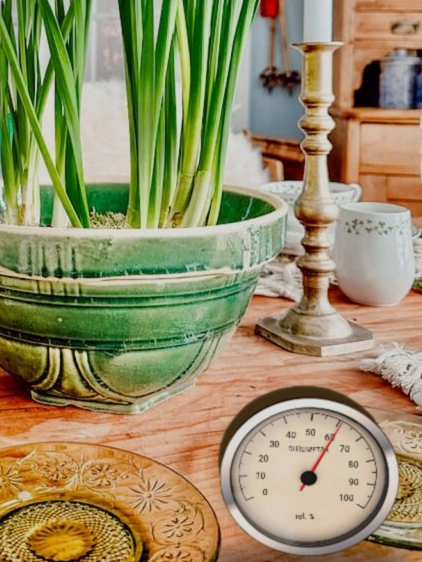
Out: **60** %
